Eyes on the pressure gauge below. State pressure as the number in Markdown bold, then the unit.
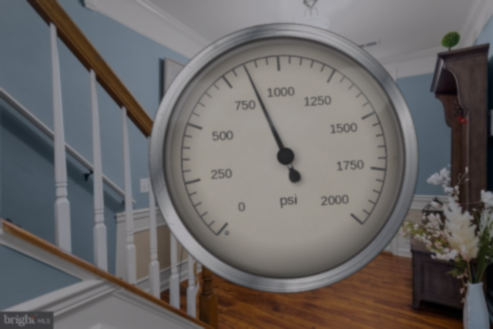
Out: **850** psi
